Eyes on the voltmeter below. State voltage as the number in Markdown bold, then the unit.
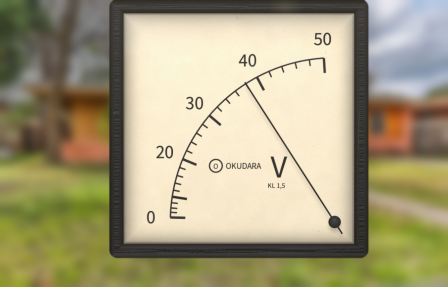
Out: **38** V
